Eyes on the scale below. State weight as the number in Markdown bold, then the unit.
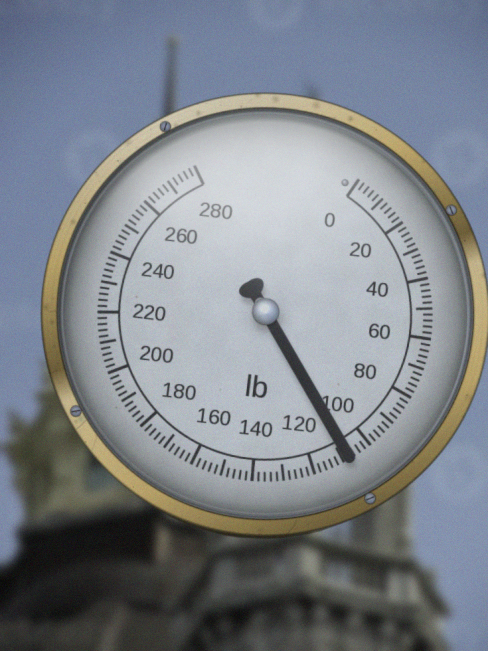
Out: **108** lb
